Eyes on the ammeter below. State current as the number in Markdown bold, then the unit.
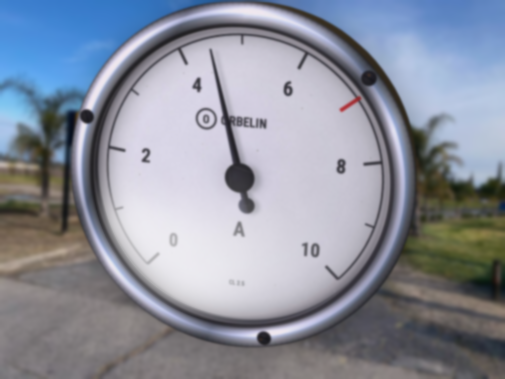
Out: **4.5** A
